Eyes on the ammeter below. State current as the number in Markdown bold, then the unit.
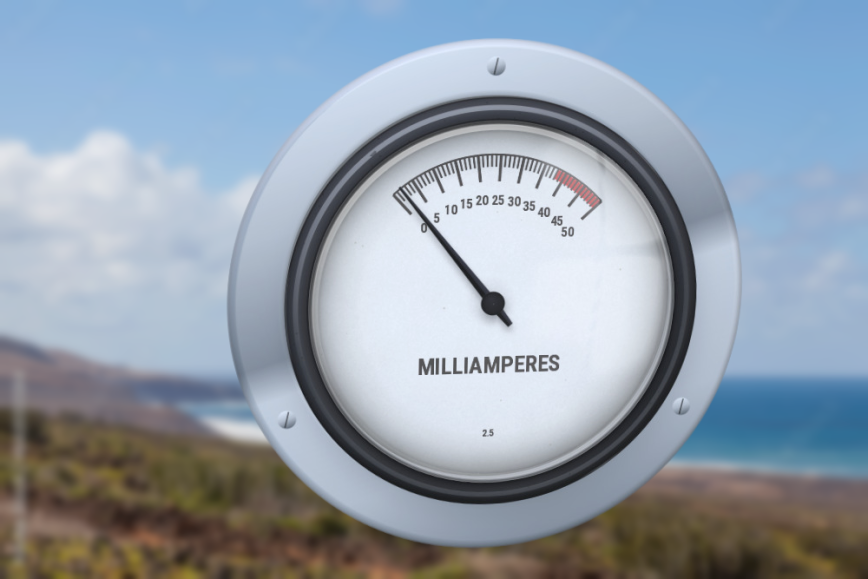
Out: **2** mA
